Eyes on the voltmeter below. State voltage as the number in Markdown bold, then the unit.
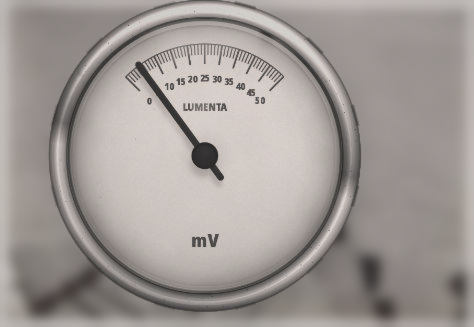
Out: **5** mV
